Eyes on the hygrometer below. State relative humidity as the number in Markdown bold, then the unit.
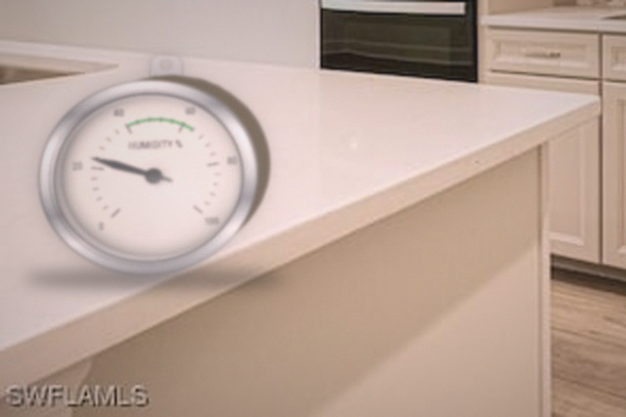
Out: **24** %
